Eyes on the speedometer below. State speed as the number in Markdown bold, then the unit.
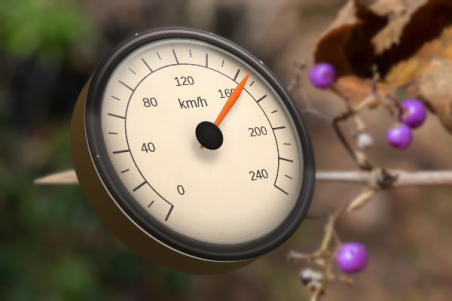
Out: **165** km/h
